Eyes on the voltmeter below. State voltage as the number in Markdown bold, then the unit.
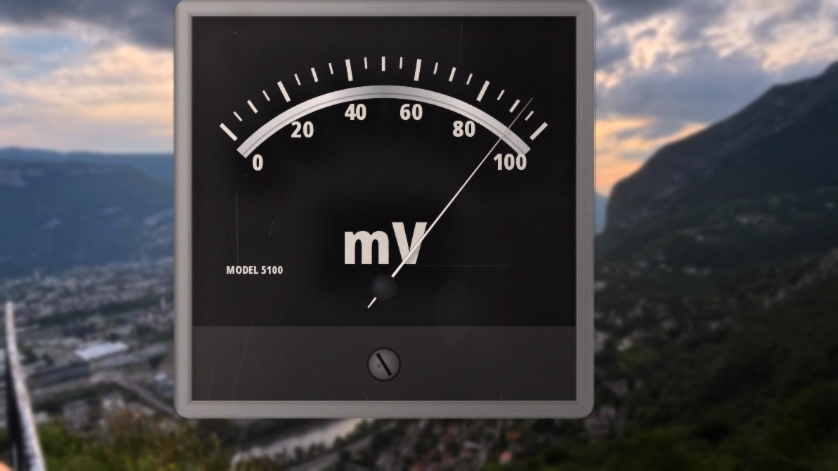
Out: **92.5** mV
